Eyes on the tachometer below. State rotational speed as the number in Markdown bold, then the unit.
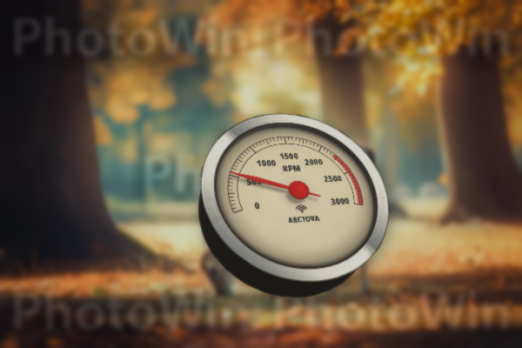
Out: **500** rpm
